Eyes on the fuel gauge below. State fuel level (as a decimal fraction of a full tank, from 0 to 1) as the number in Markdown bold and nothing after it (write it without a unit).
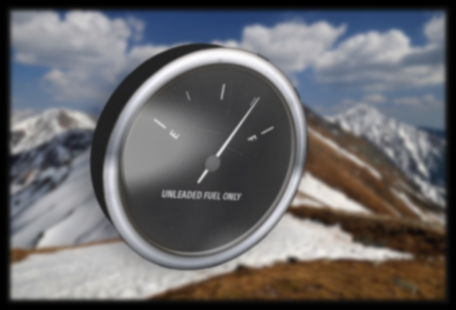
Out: **0.75**
